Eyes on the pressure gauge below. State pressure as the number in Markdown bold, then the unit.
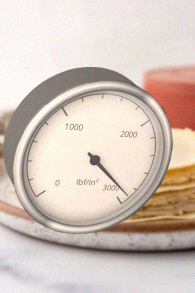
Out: **2900** psi
